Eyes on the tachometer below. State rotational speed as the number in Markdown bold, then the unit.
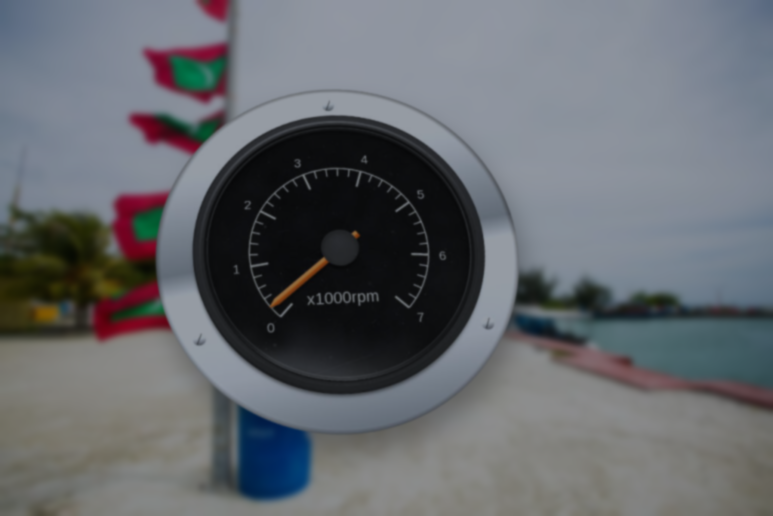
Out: **200** rpm
